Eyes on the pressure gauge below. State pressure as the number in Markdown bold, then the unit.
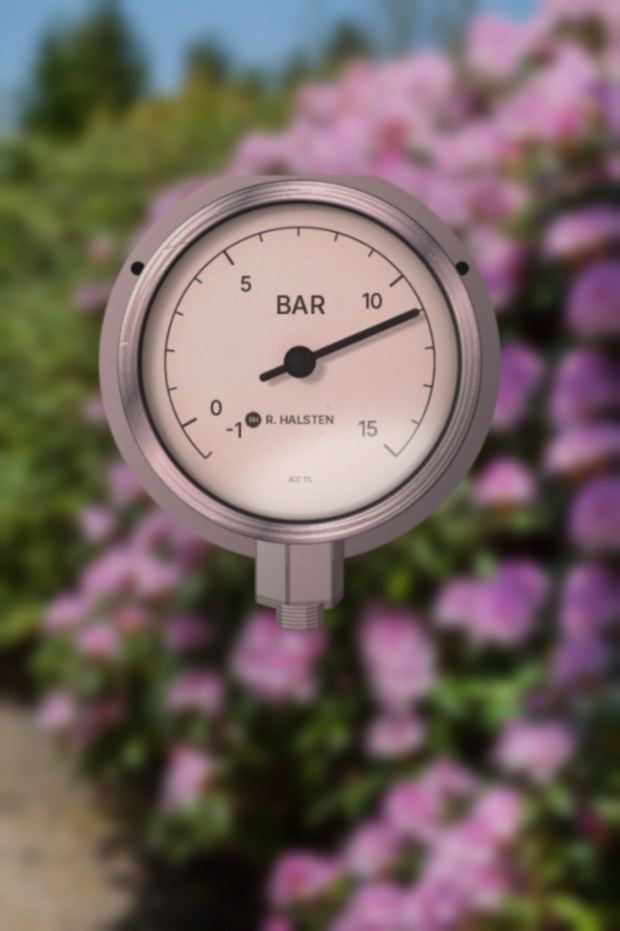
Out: **11** bar
